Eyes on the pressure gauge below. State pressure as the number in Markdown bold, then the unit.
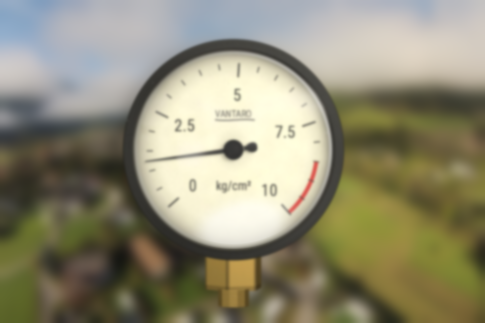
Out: **1.25** kg/cm²
